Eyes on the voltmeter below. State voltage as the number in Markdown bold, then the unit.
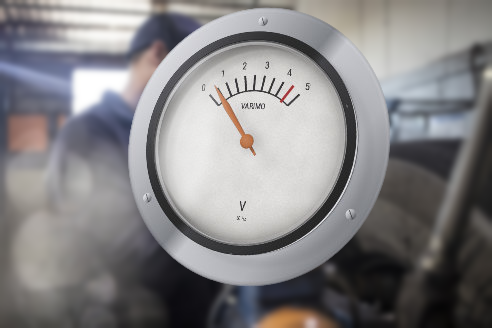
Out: **0.5** V
